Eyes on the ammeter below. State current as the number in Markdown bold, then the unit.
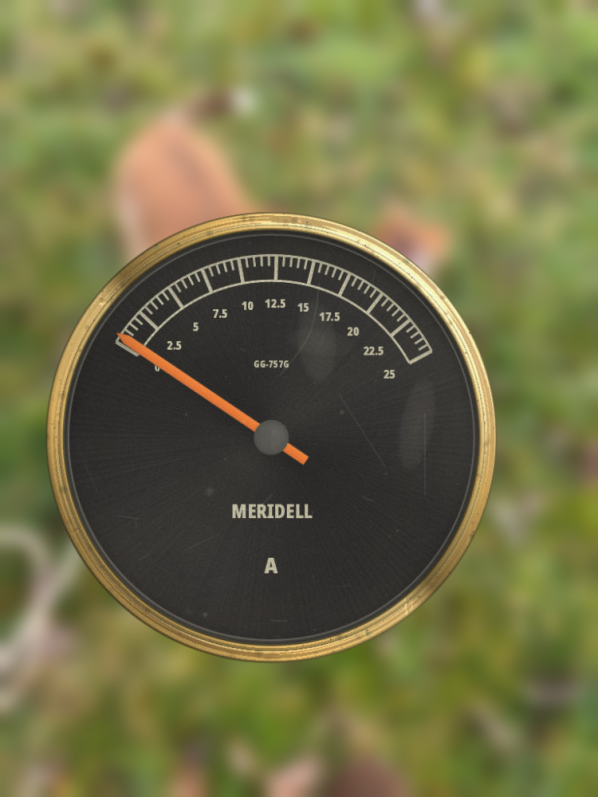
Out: **0.5** A
